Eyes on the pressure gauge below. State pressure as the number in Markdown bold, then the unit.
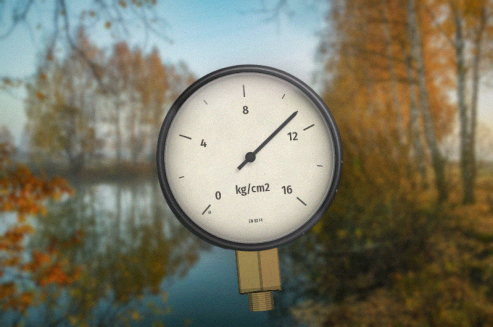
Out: **11** kg/cm²
